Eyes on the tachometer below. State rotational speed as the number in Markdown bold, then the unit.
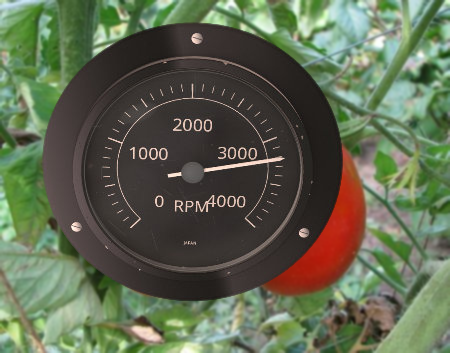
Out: **3200** rpm
